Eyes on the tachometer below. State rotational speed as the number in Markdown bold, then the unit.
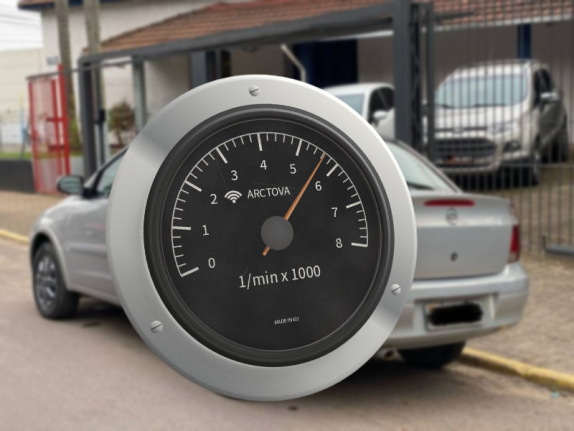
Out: **5600** rpm
